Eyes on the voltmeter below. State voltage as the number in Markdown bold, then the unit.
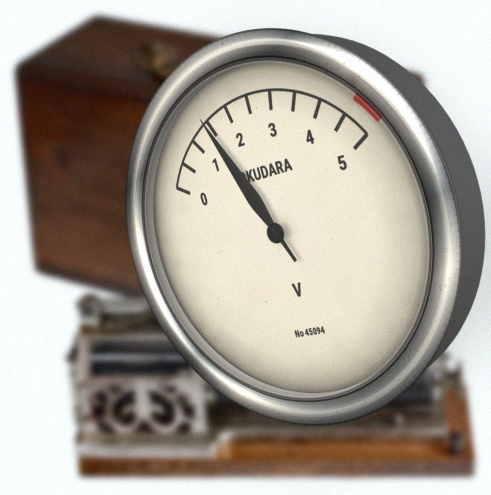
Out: **1.5** V
